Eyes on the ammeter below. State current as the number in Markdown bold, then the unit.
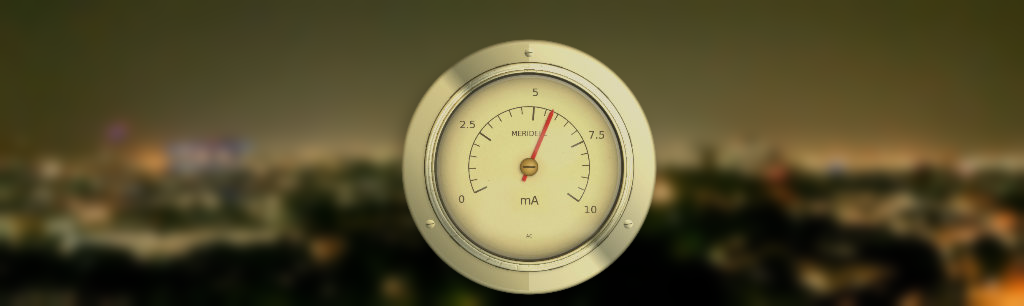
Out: **5.75** mA
